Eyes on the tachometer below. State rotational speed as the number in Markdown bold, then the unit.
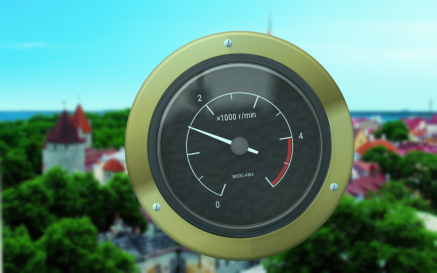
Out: **1500** rpm
